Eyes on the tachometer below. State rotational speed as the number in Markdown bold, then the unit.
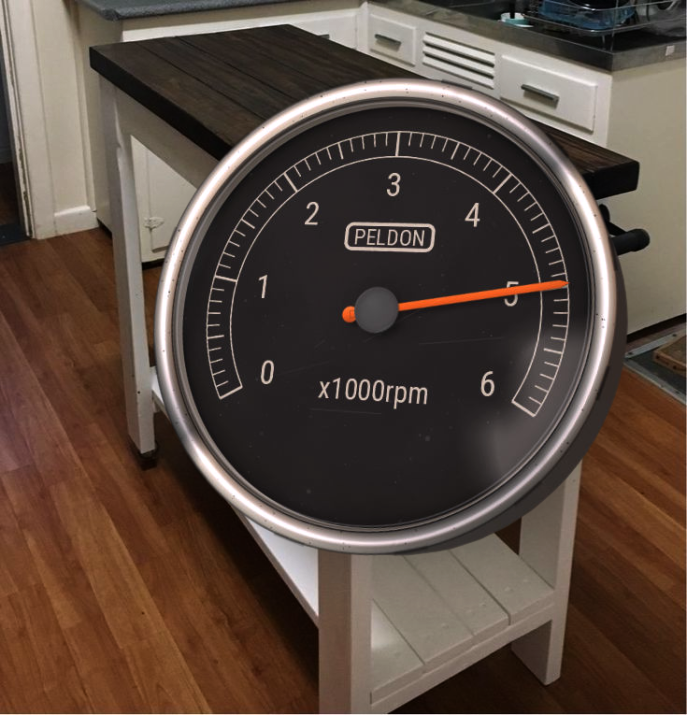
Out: **5000** rpm
